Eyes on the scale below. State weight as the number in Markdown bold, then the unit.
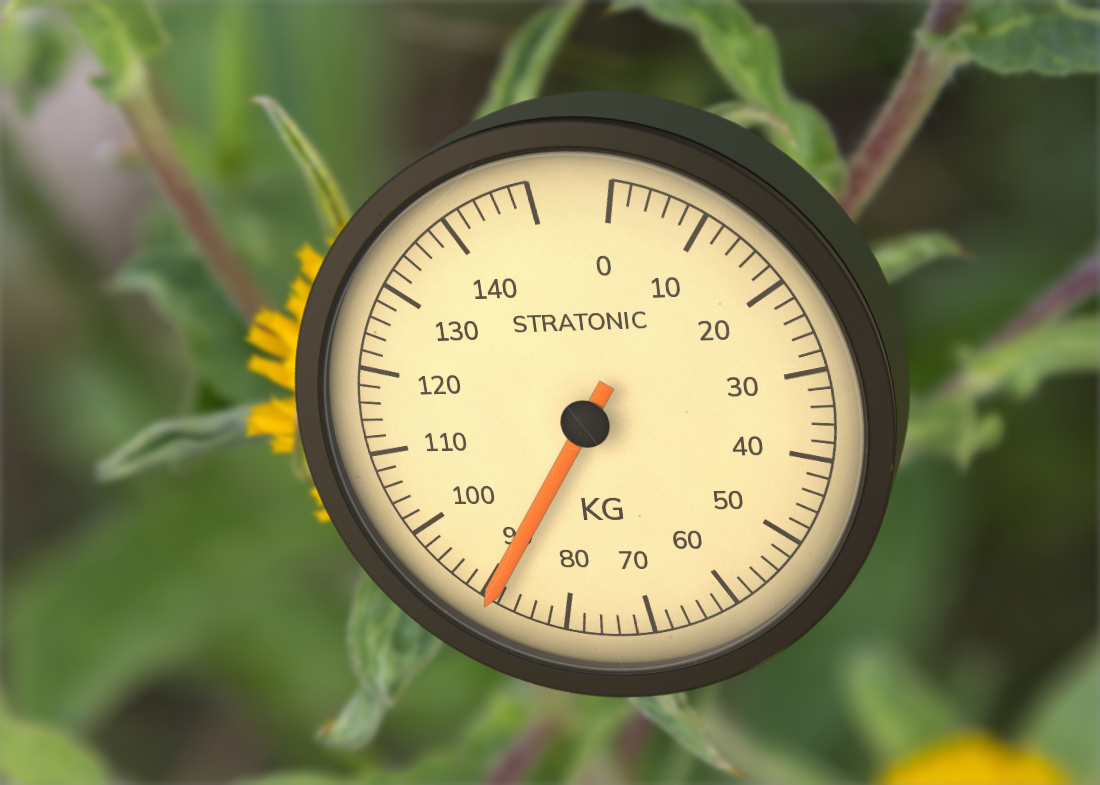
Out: **89** kg
